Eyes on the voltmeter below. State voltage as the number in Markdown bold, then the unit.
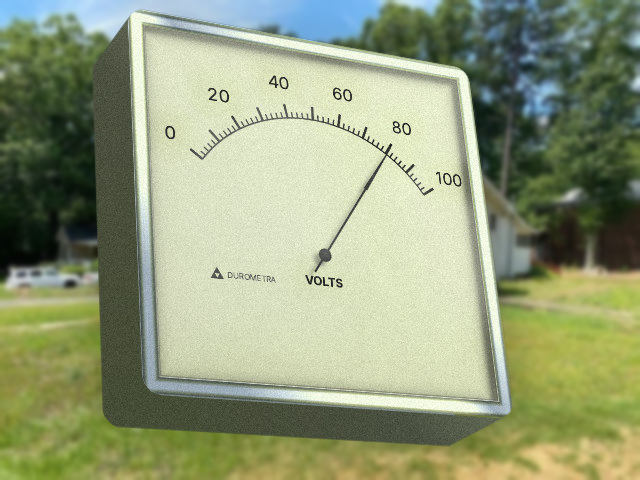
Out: **80** V
